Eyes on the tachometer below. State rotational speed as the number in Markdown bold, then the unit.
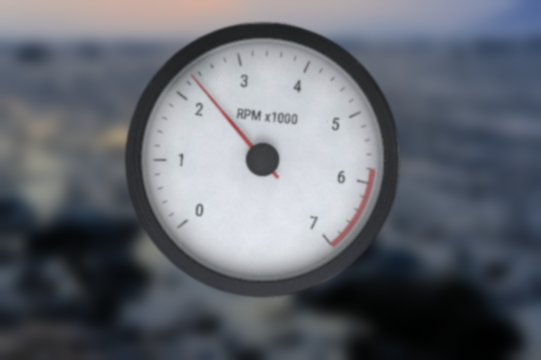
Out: **2300** rpm
